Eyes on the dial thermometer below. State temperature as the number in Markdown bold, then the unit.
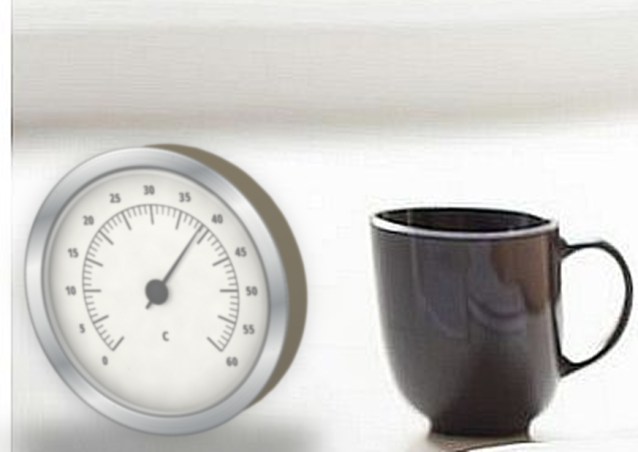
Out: **39** °C
